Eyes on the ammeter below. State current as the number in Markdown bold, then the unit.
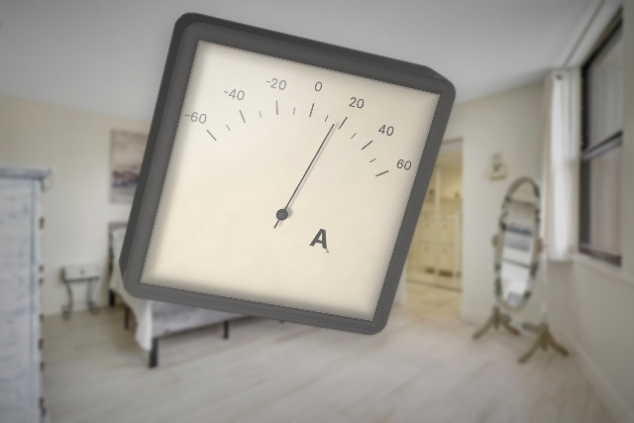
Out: **15** A
